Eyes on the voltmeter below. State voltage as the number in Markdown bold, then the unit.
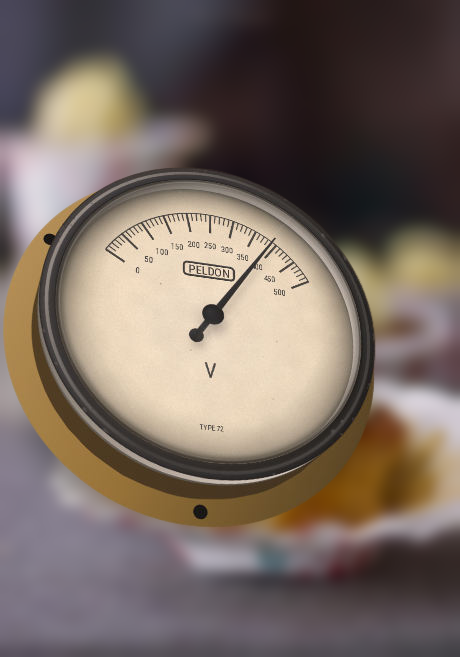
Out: **390** V
